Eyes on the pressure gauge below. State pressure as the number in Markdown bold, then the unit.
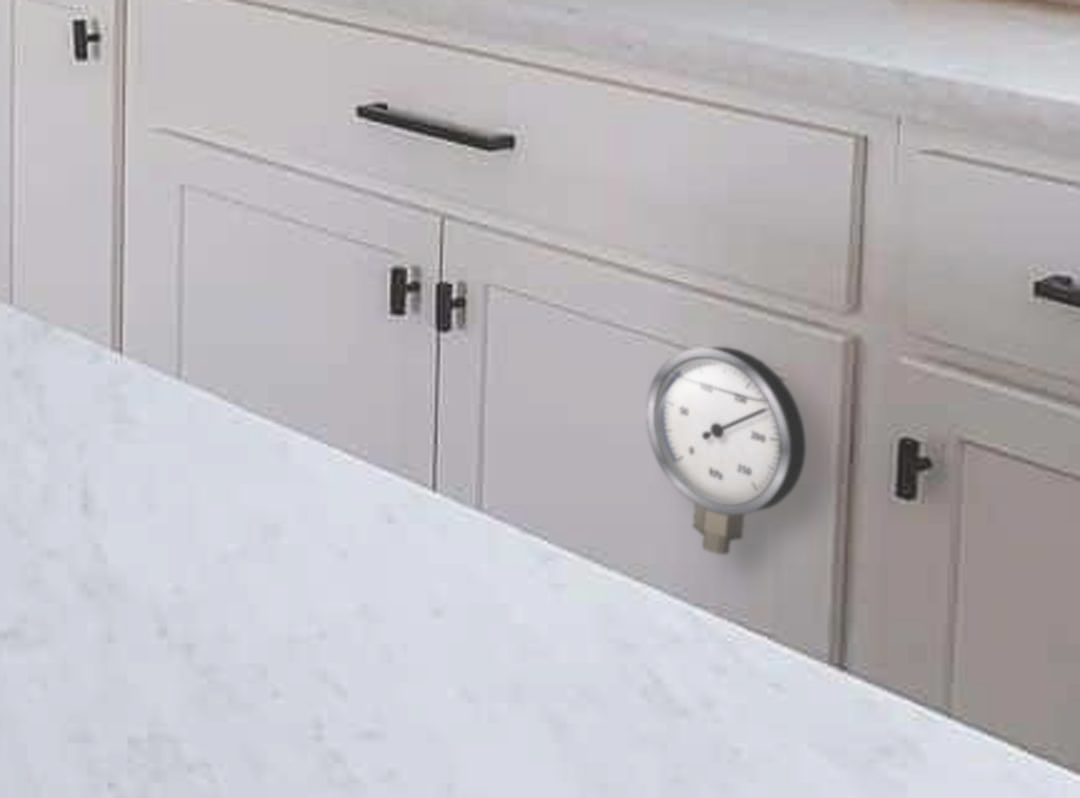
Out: **175** kPa
